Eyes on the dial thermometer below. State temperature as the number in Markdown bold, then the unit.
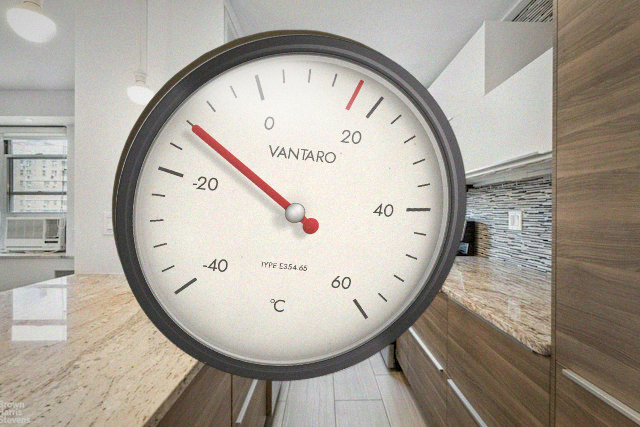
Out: **-12** °C
